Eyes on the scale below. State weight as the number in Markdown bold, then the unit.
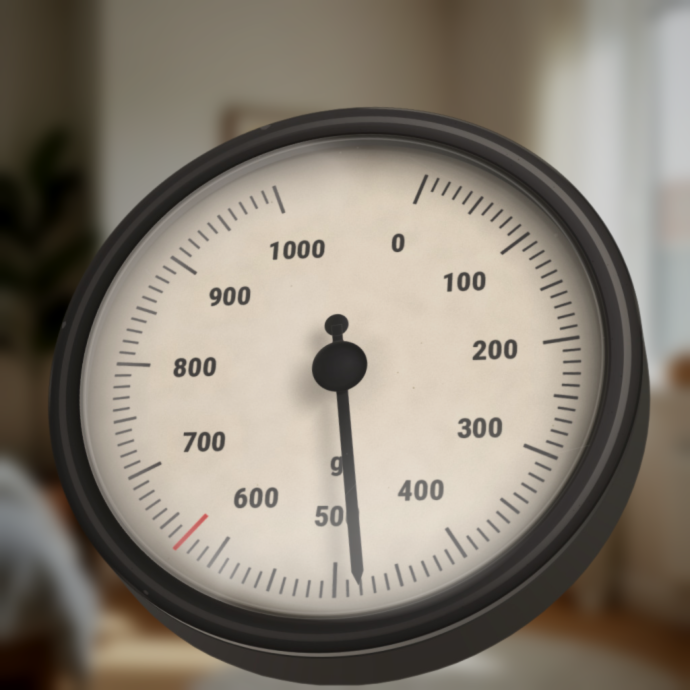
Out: **480** g
